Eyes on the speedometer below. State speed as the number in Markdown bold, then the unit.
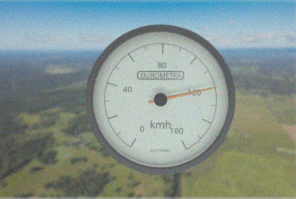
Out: **120** km/h
